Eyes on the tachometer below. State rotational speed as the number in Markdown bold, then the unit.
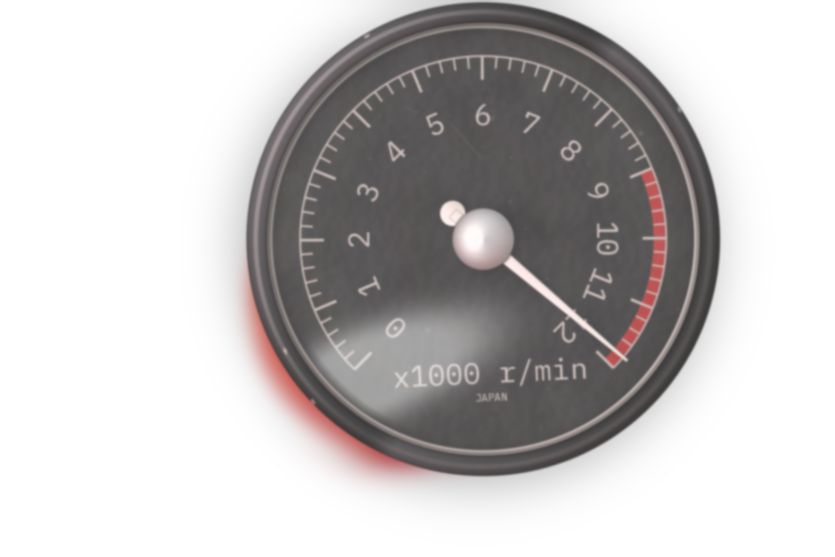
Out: **11800** rpm
